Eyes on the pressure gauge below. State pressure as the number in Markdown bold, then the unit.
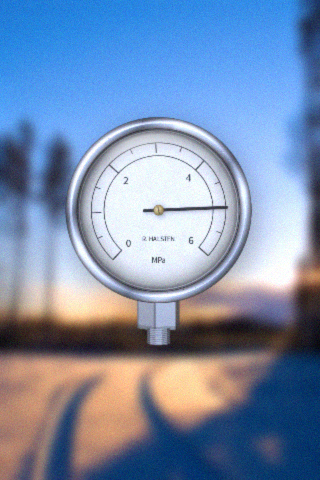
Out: **5** MPa
